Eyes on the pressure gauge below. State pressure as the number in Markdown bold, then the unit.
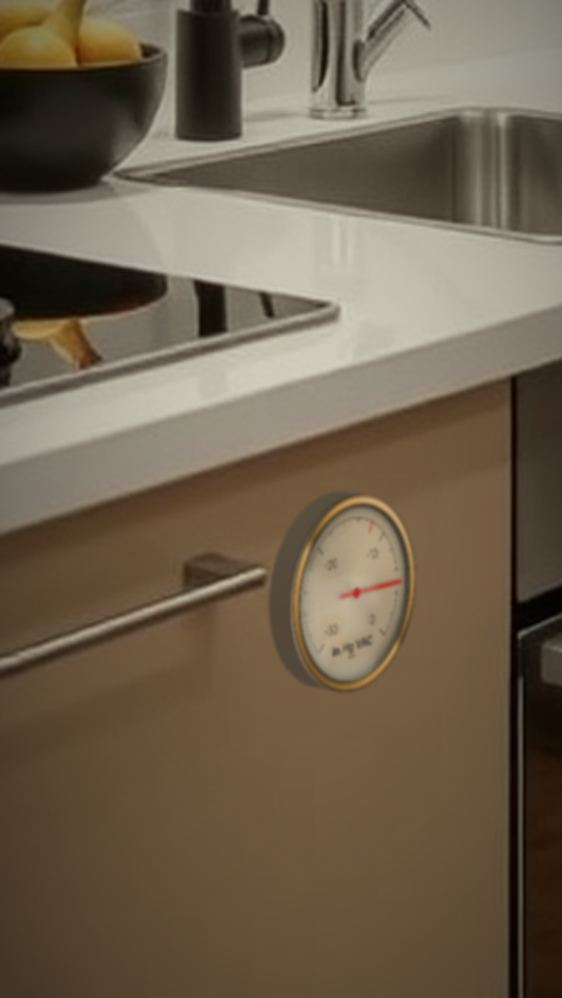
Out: **-5** inHg
